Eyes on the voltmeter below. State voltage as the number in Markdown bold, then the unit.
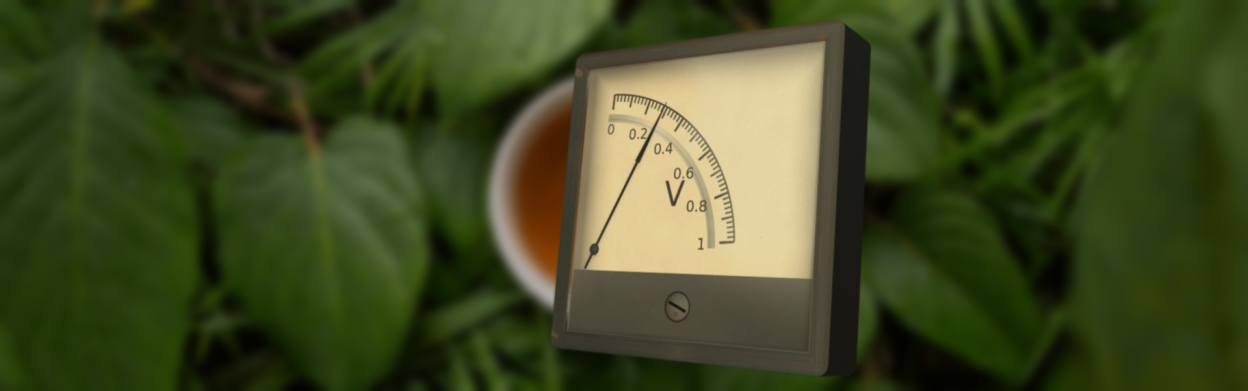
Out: **0.3** V
